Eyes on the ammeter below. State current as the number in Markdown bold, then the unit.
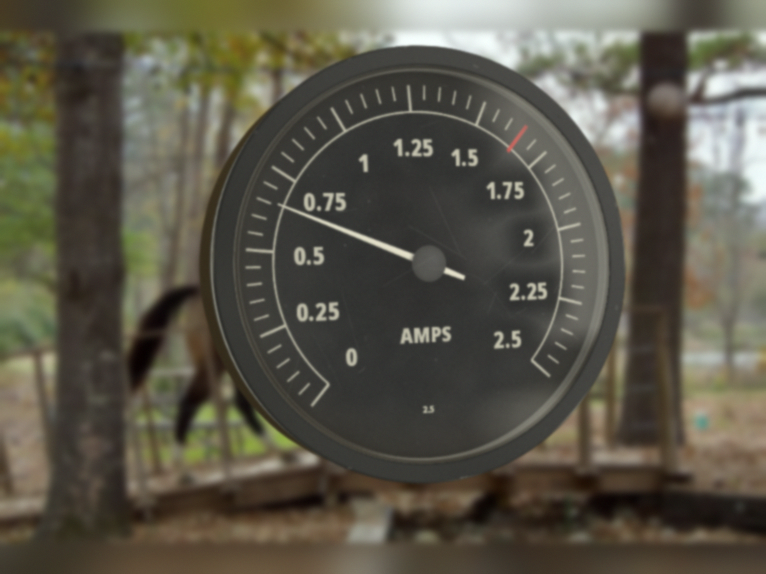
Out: **0.65** A
